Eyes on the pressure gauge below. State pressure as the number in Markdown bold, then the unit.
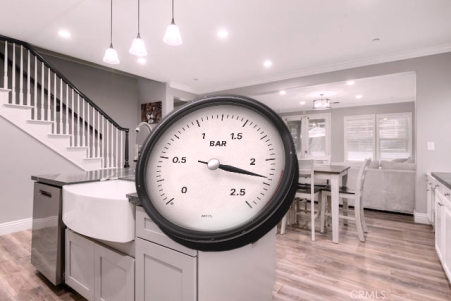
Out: **2.2** bar
